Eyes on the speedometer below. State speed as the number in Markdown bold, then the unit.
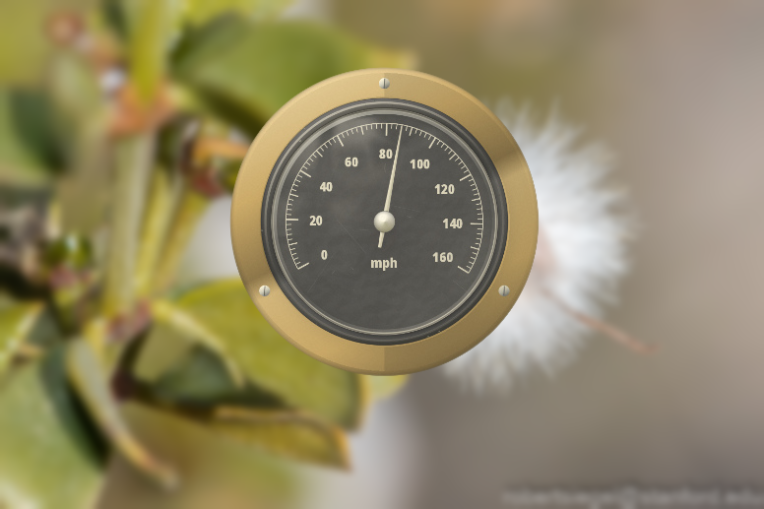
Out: **86** mph
